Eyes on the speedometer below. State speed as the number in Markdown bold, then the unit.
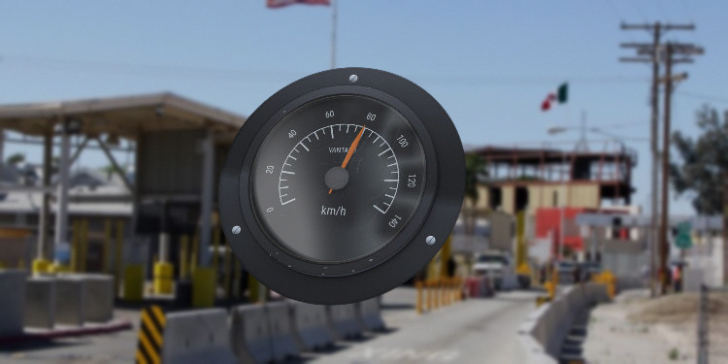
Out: **80** km/h
